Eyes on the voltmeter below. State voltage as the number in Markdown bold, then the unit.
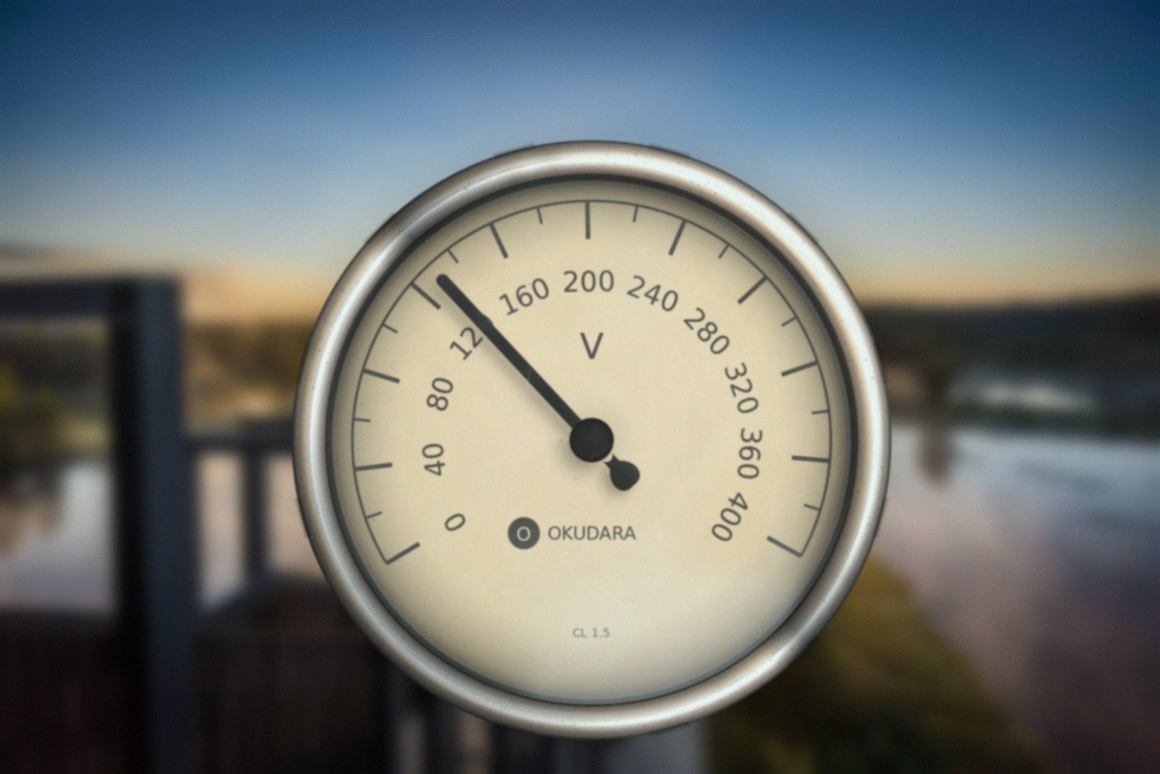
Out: **130** V
